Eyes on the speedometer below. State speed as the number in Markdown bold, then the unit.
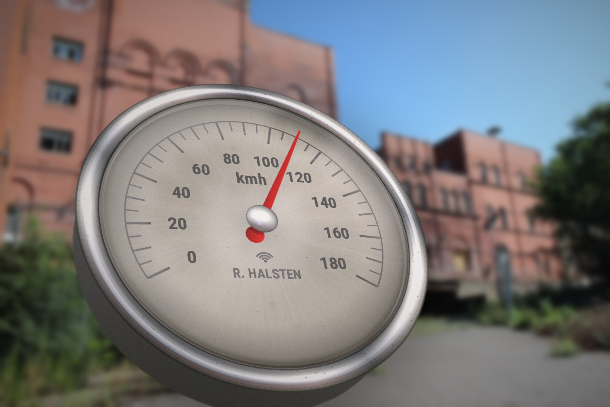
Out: **110** km/h
